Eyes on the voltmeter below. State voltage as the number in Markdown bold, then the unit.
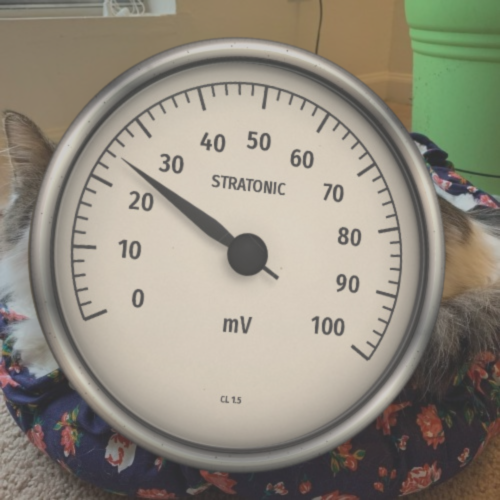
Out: **24** mV
